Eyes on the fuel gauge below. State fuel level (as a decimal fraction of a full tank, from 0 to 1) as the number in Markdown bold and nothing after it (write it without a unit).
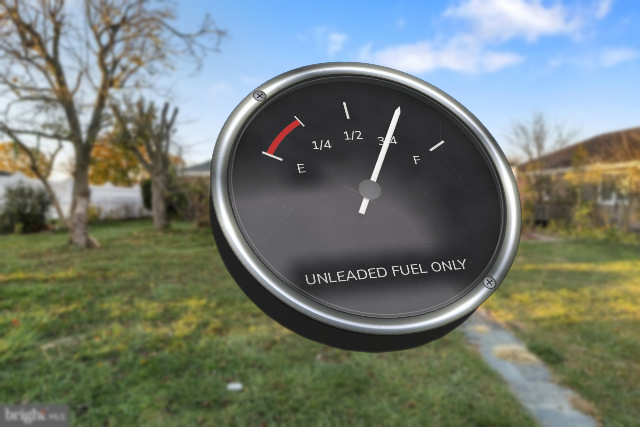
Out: **0.75**
